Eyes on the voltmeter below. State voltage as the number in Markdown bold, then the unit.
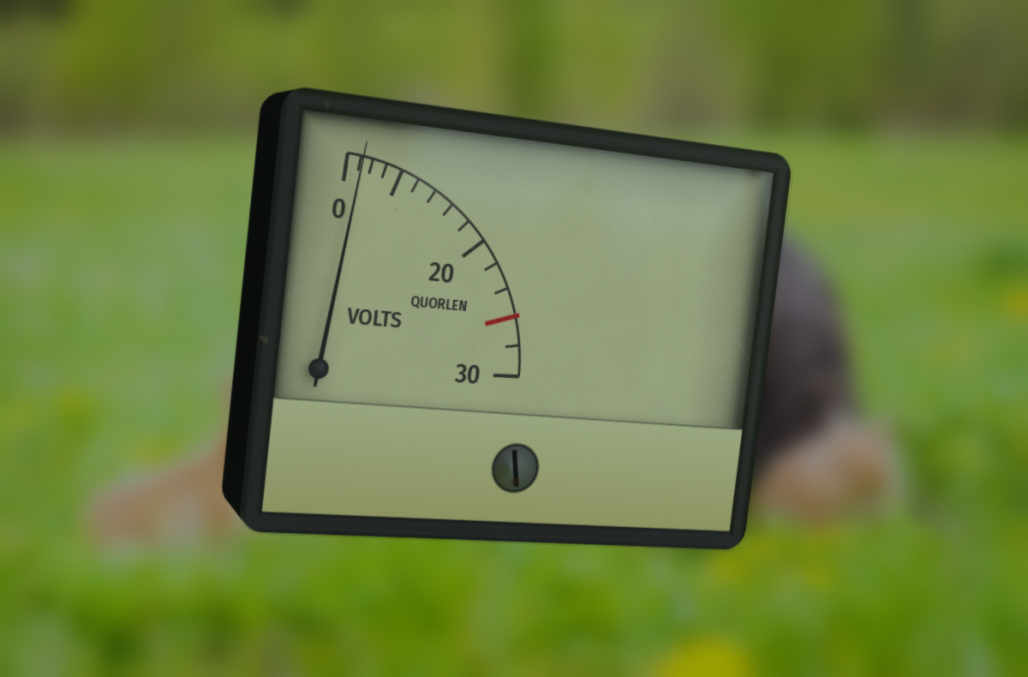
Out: **4** V
